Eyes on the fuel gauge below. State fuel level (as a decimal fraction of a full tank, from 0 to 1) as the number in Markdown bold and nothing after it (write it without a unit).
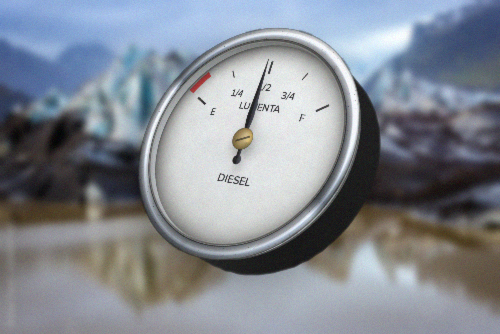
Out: **0.5**
